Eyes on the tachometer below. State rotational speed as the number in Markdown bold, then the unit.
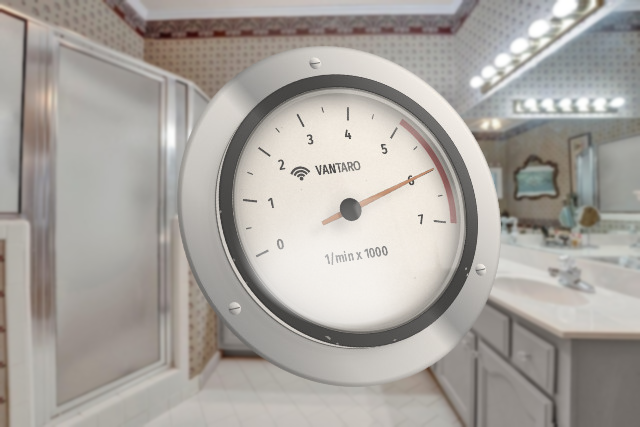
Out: **6000** rpm
